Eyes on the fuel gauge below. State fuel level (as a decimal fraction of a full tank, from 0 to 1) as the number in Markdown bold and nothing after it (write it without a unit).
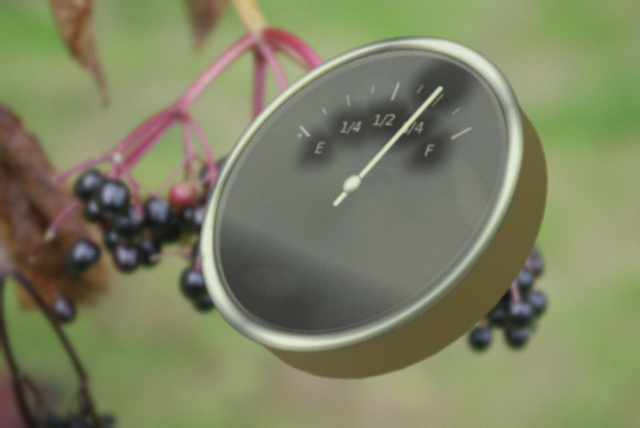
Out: **0.75**
